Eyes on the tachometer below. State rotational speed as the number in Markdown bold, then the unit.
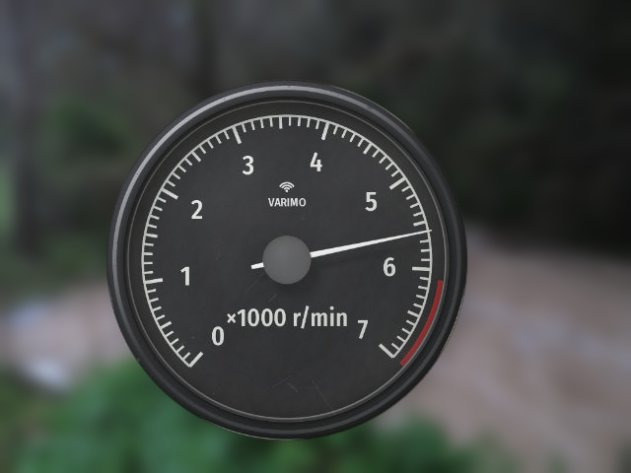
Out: **5600** rpm
